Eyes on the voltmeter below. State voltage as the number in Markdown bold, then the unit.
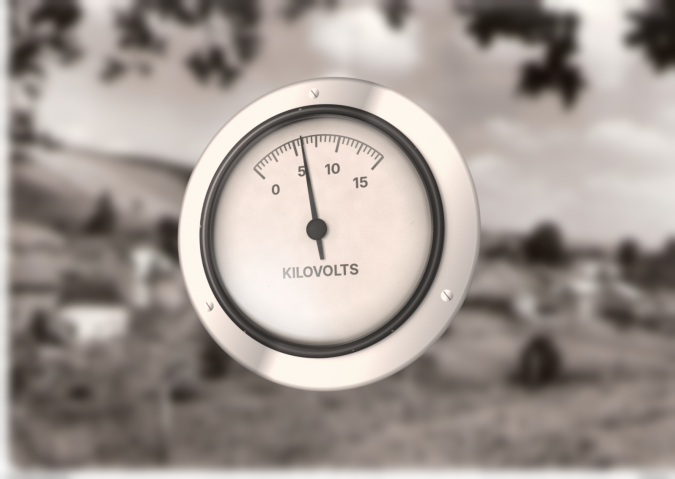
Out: **6** kV
